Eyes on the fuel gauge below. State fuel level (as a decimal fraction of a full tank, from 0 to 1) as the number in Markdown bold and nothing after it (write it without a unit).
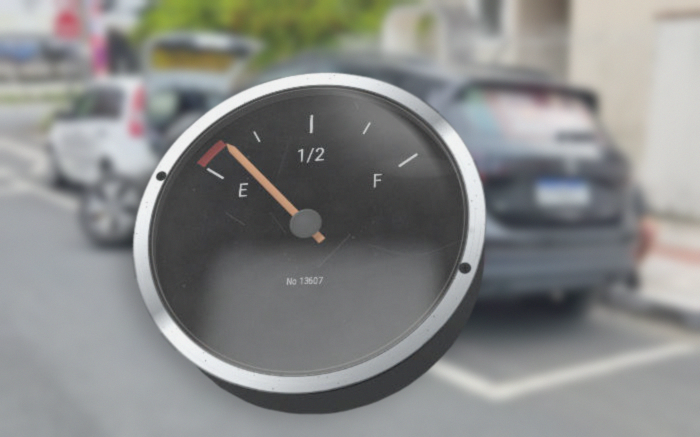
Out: **0.125**
